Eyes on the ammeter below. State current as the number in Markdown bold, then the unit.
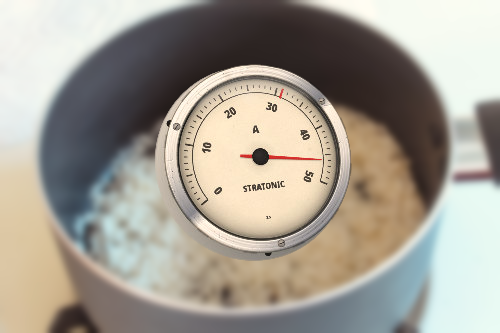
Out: **46** A
